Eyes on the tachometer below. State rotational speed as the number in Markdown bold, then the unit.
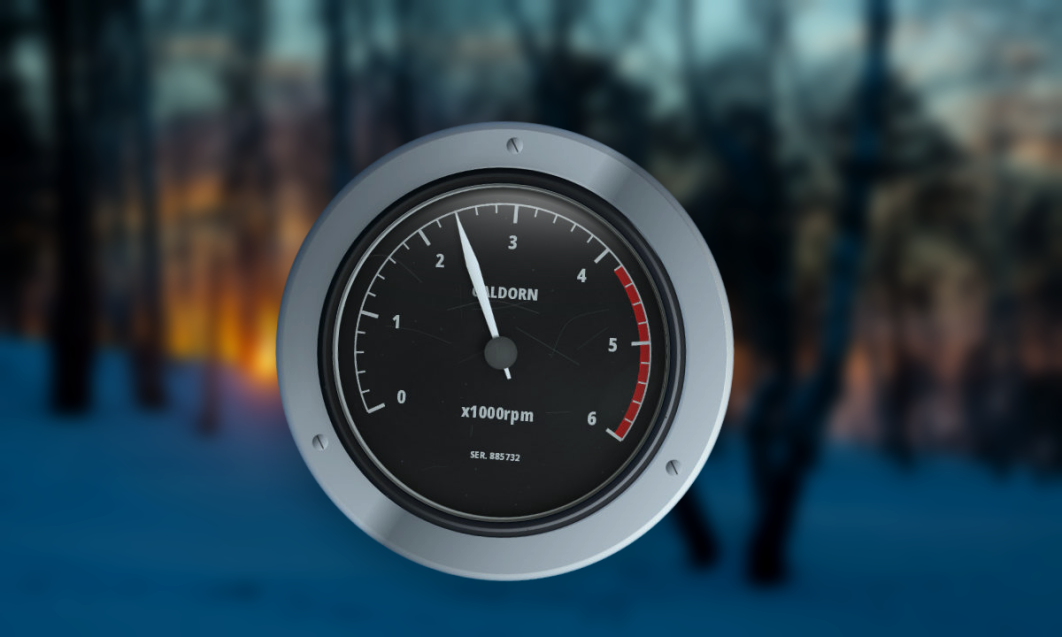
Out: **2400** rpm
